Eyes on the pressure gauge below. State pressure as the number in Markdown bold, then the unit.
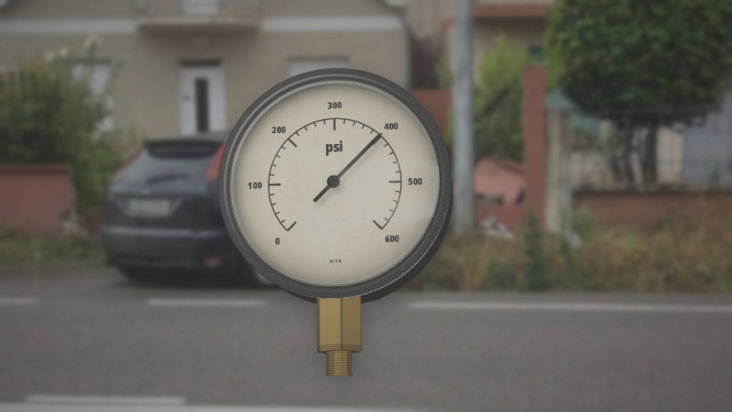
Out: **400** psi
